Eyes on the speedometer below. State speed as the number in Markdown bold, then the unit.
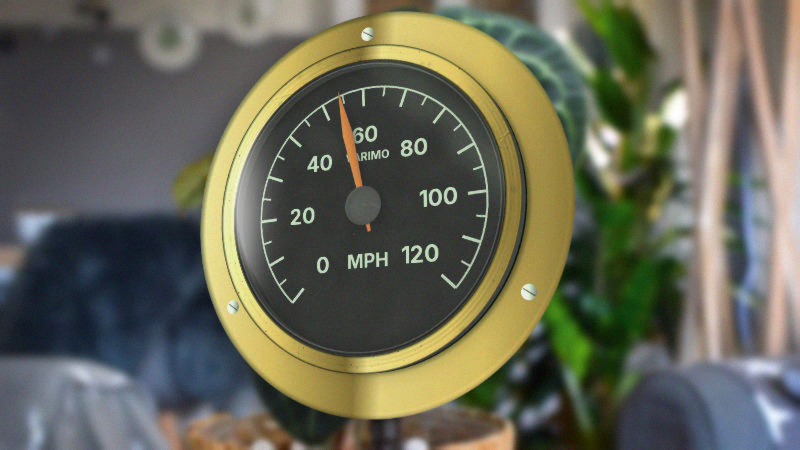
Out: **55** mph
